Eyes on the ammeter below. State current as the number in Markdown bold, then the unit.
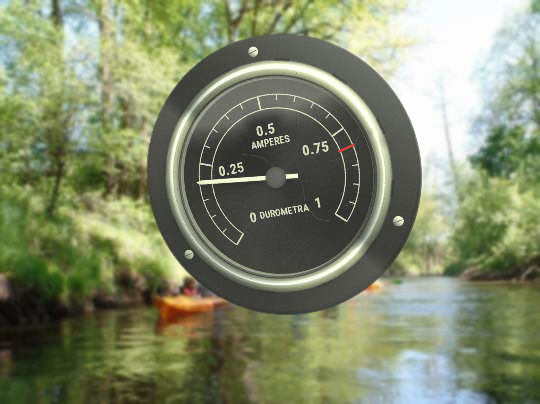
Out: **0.2** A
